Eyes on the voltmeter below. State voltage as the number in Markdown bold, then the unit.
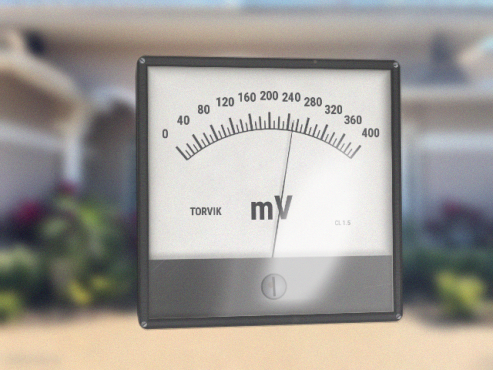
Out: **250** mV
